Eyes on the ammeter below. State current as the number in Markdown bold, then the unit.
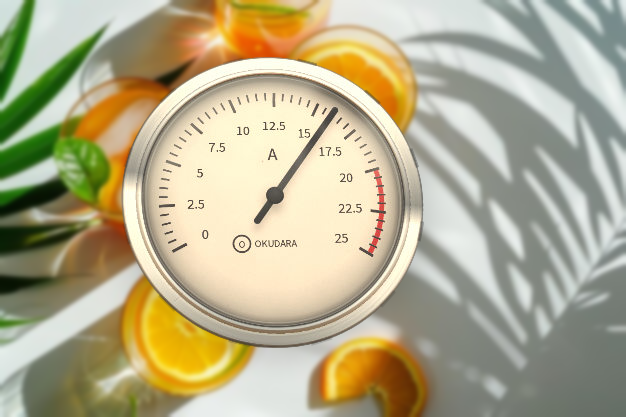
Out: **16** A
